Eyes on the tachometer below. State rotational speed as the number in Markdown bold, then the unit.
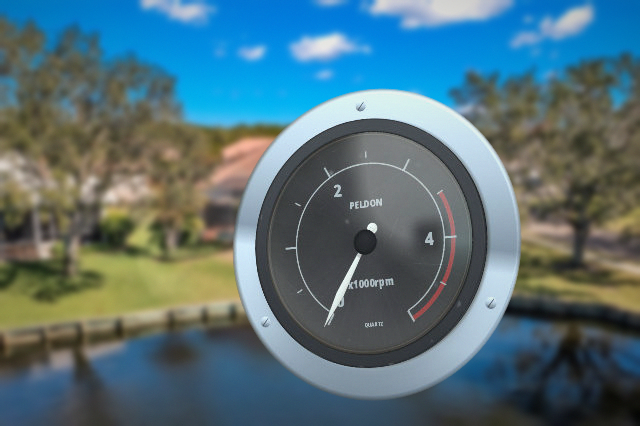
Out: **0** rpm
